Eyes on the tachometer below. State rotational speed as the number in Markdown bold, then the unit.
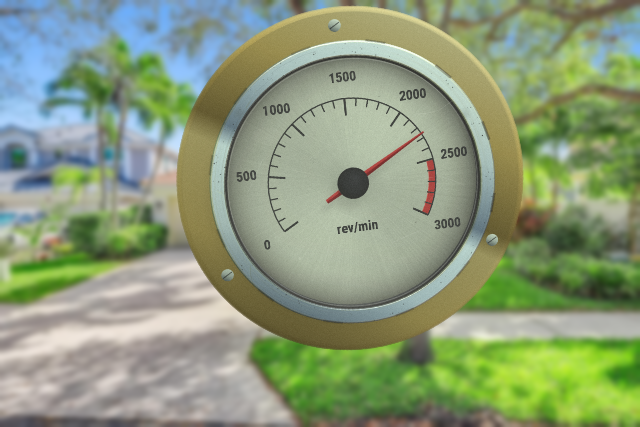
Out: **2250** rpm
